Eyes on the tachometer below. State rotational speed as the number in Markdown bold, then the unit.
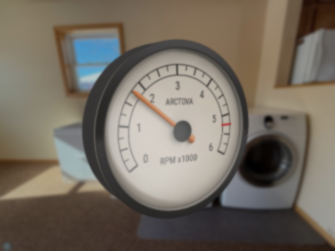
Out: **1750** rpm
